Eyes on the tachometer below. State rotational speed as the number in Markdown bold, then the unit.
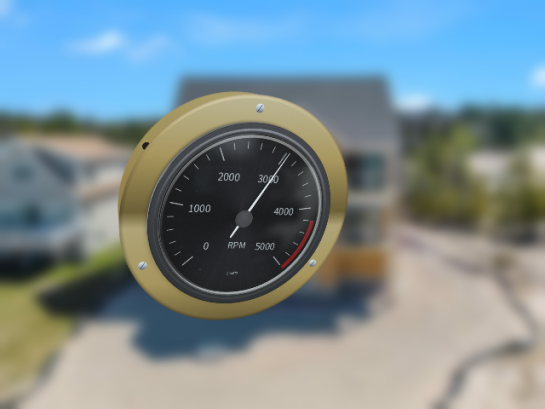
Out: **3000** rpm
